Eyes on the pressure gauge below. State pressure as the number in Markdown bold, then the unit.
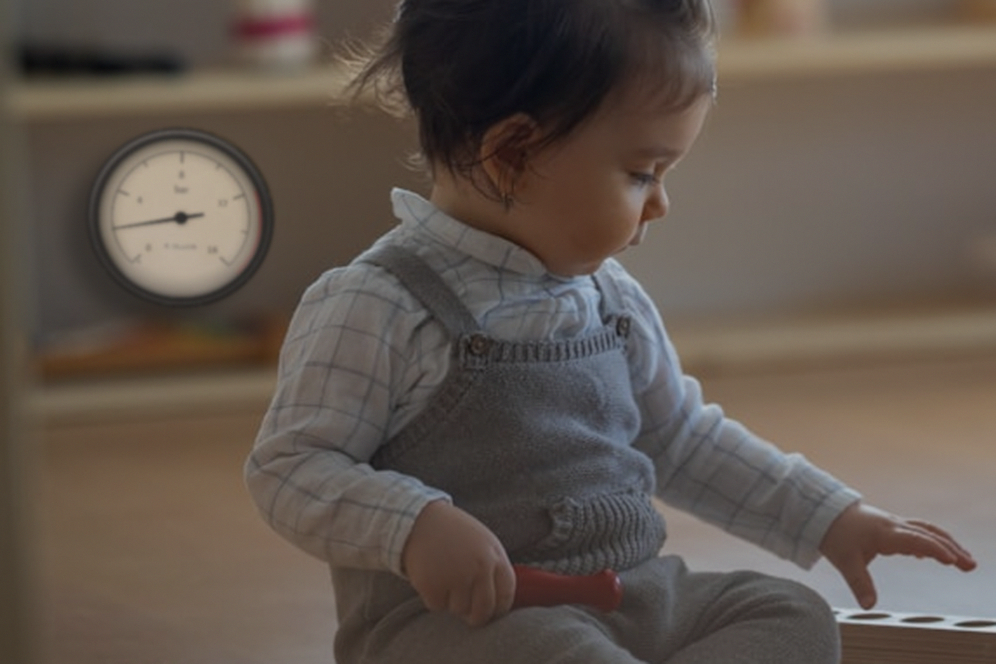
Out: **2** bar
